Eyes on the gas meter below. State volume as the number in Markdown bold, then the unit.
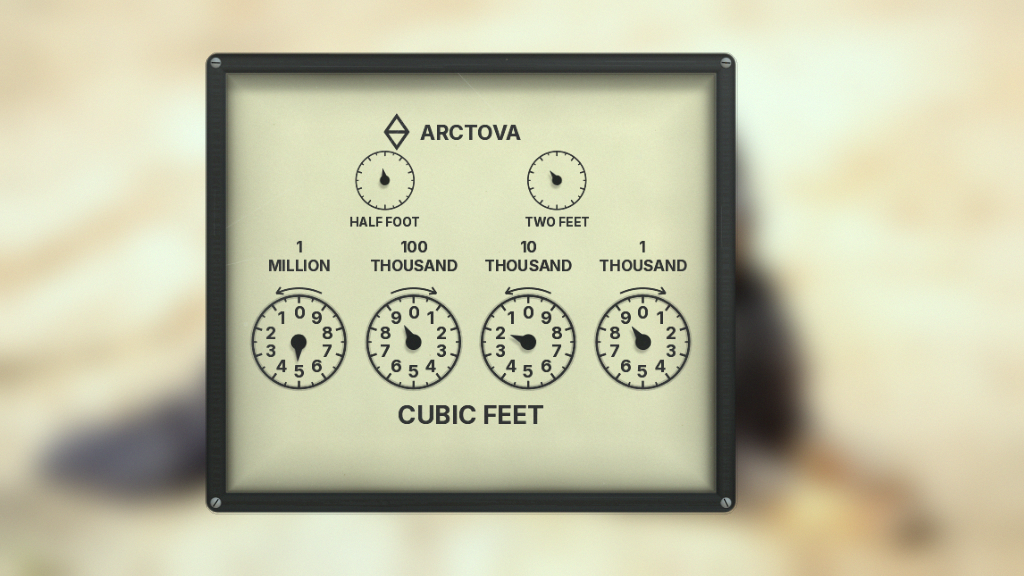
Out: **491900** ft³
